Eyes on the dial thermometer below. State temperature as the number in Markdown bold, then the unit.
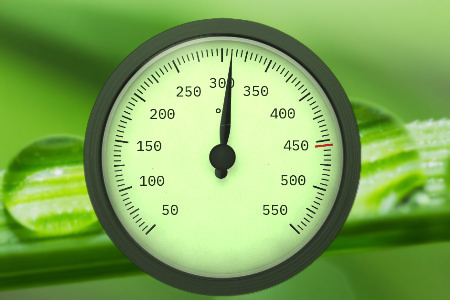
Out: **310** °F
